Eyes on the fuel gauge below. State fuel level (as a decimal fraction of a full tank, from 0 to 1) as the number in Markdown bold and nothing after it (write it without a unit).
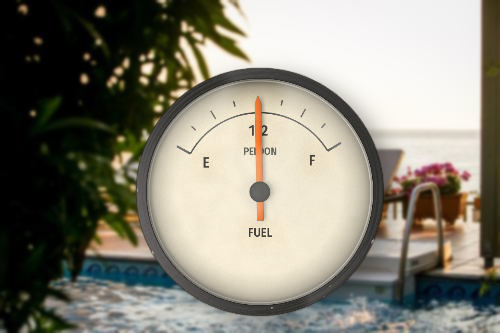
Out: **0.5**
